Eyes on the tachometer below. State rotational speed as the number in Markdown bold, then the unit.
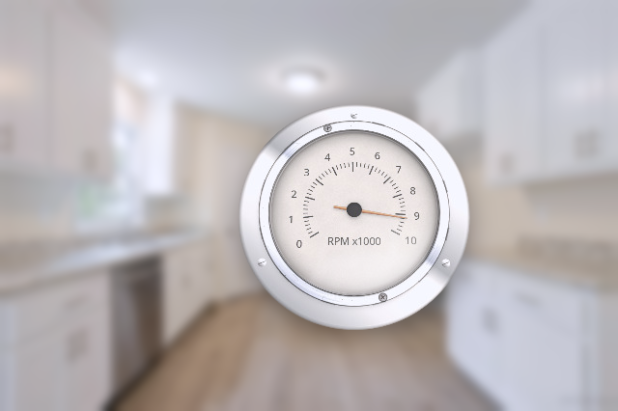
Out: **9200** rpm
